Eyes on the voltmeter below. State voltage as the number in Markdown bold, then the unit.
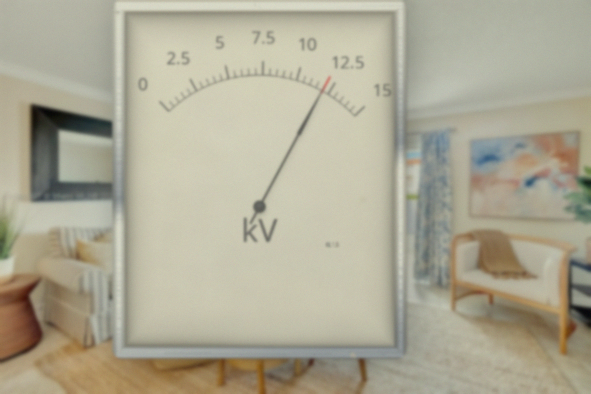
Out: **12** kV
